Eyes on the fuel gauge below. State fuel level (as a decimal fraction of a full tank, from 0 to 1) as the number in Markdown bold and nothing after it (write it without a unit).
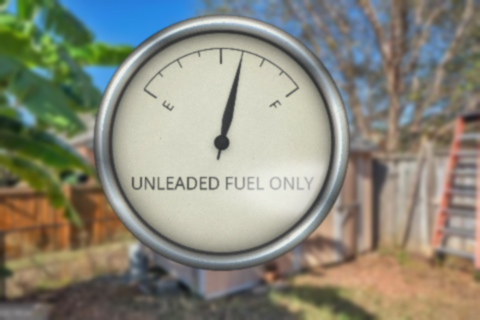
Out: **0.625**
